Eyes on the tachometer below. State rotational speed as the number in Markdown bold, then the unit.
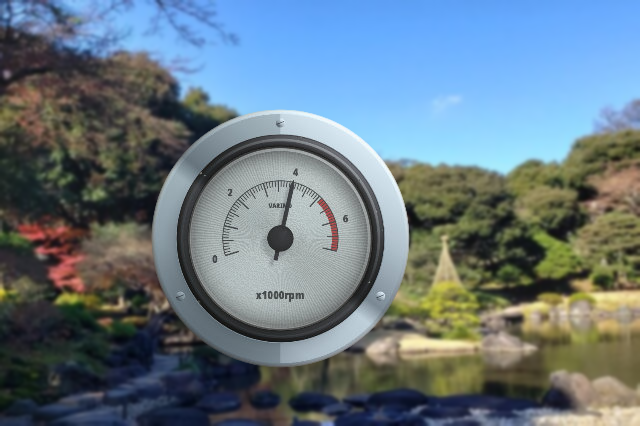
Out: **4000** rpm
